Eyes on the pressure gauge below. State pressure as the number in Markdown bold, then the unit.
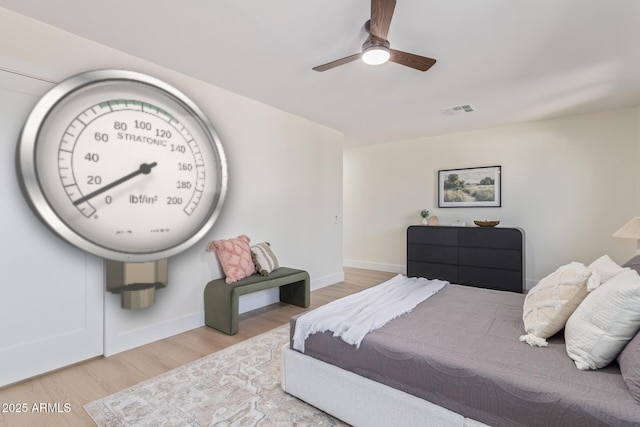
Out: **10** psi
